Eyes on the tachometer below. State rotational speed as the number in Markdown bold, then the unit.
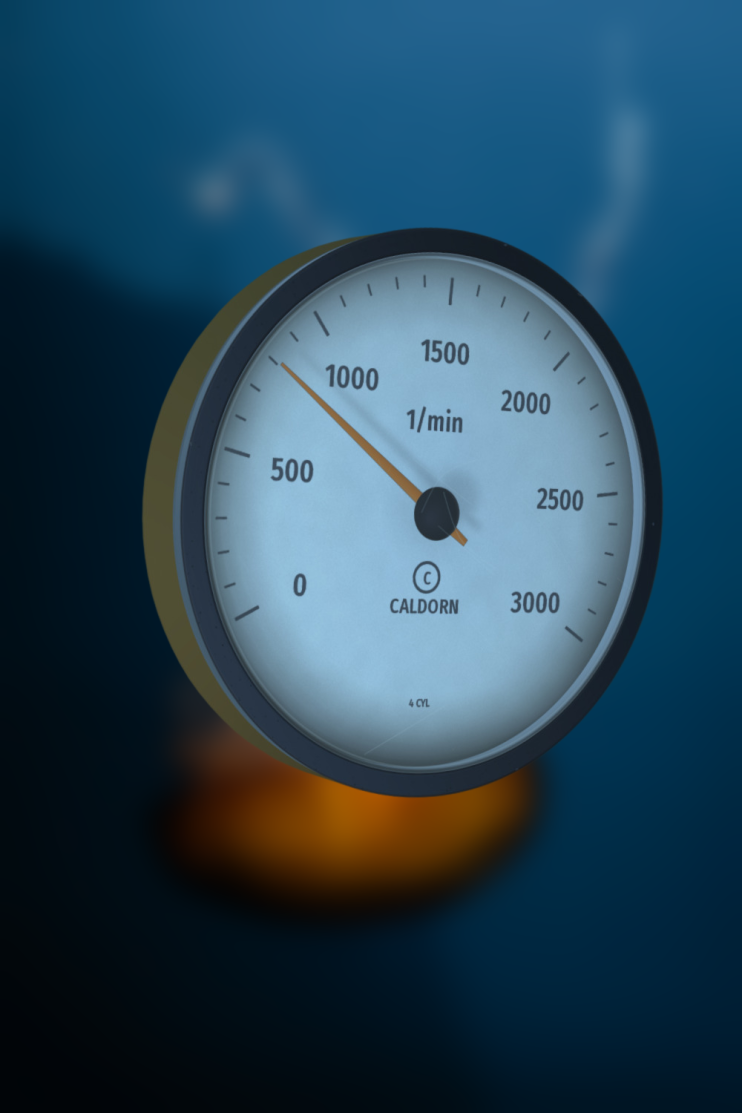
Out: **800** rpm
